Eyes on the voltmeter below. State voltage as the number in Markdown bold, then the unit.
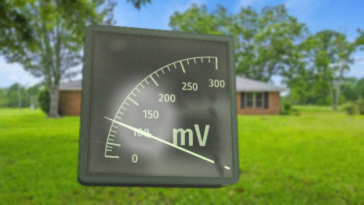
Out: **100** mV
